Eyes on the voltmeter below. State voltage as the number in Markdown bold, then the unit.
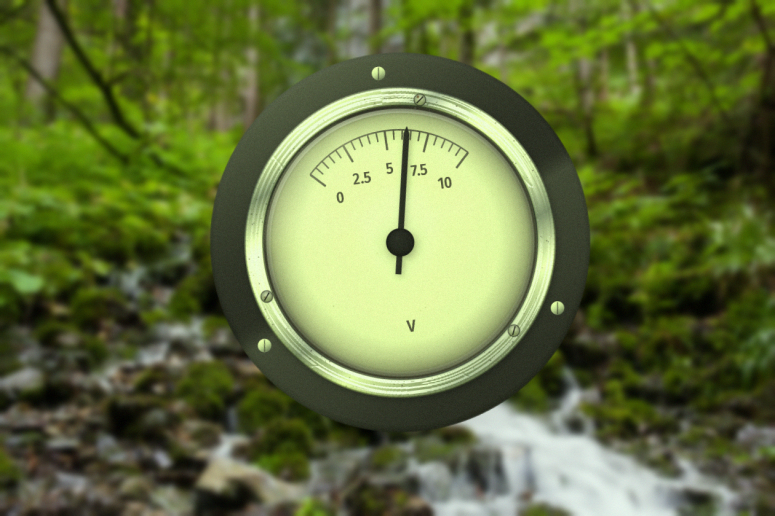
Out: **6.25** V
